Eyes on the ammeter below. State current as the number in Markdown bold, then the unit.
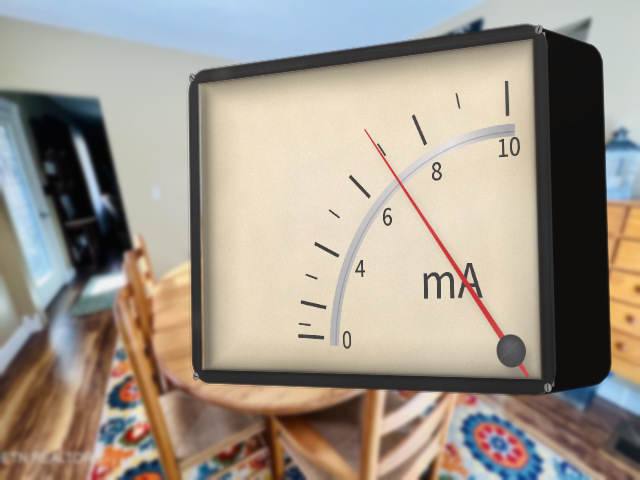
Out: **7** mA
